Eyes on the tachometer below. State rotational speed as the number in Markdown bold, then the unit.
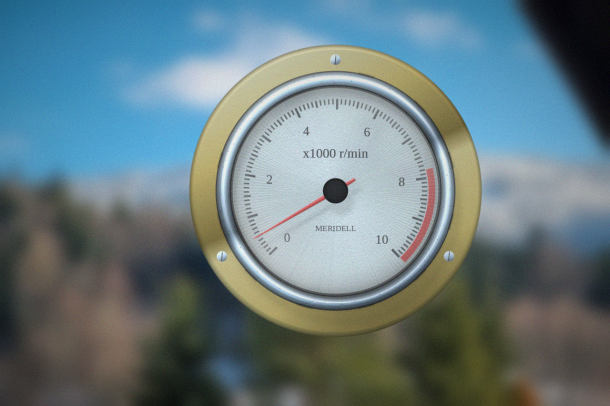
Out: **500** rpm
